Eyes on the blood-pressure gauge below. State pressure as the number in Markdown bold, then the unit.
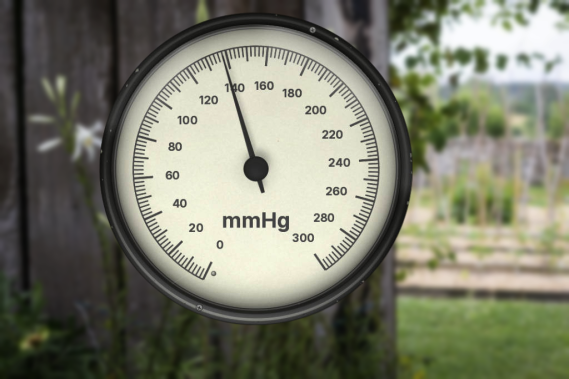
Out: **138** mmHg
